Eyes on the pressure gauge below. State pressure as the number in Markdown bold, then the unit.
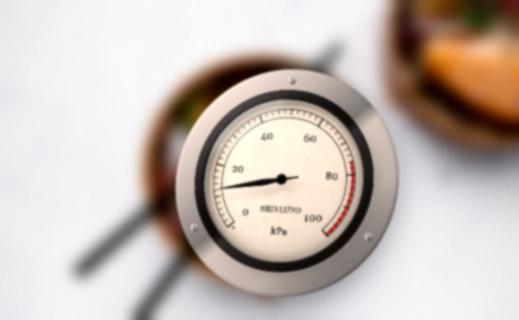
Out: **12** kPa
